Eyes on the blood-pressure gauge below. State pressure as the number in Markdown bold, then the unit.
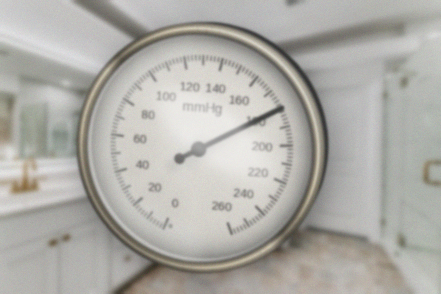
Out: **180** mmHg
